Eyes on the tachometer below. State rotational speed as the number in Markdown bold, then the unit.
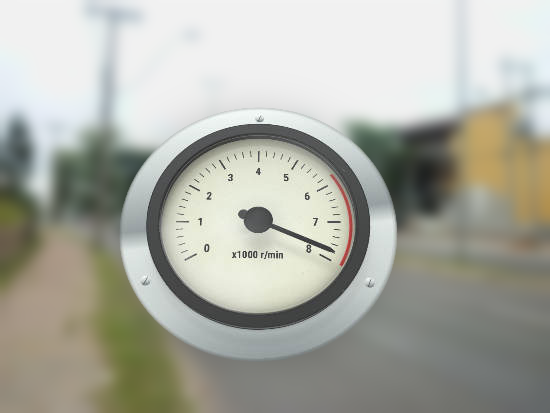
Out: **7800** rpm
